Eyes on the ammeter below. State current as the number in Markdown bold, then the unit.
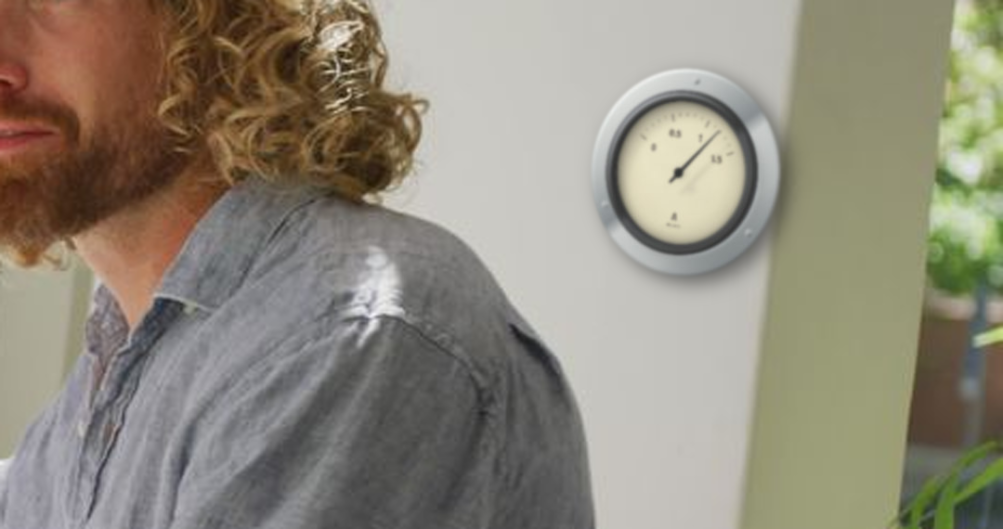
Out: **1.2** A
